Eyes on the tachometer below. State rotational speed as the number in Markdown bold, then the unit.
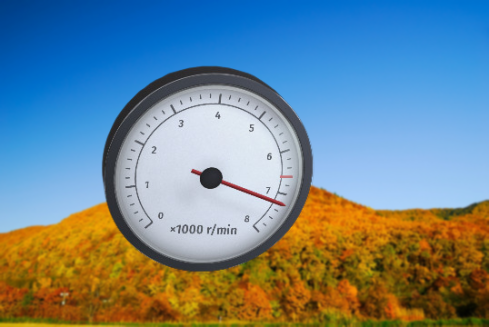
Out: **7200** rpm
